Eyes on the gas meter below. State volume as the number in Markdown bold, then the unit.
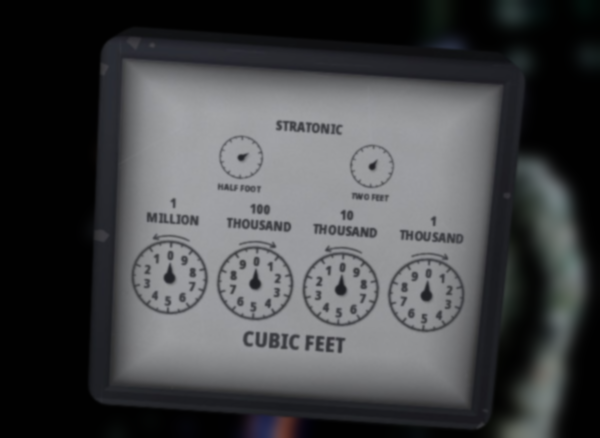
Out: **0** ft³
